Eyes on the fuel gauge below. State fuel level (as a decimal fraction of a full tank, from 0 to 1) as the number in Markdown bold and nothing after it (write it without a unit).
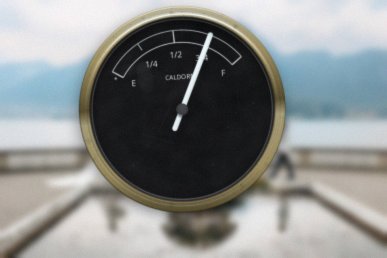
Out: **0.75**
